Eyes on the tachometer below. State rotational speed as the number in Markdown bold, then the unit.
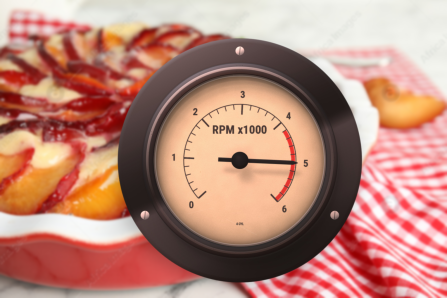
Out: **5000** rpm
